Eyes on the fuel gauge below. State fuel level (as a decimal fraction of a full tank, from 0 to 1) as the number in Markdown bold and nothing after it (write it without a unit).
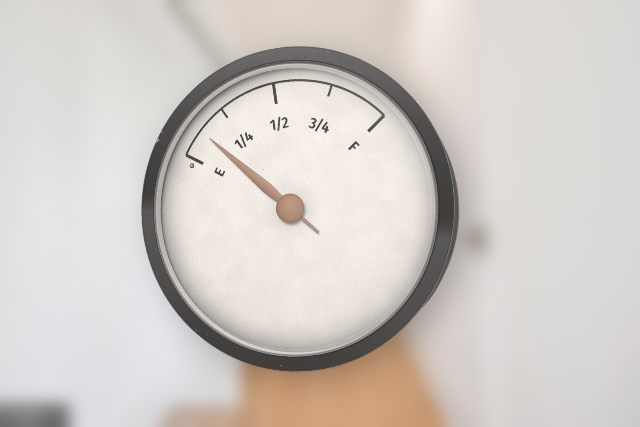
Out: **0.125**
